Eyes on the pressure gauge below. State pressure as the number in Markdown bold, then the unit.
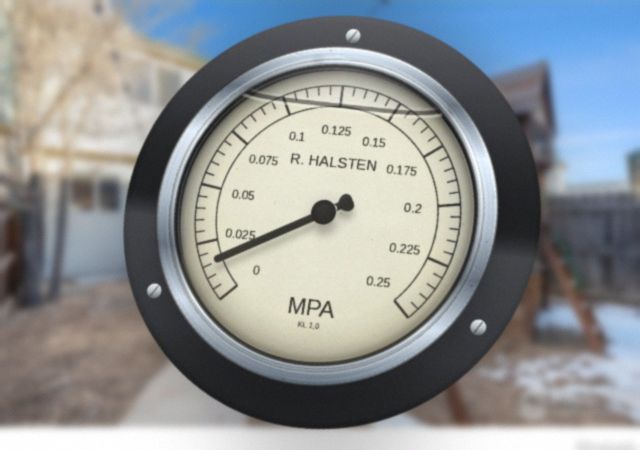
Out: **0.015** MPa
